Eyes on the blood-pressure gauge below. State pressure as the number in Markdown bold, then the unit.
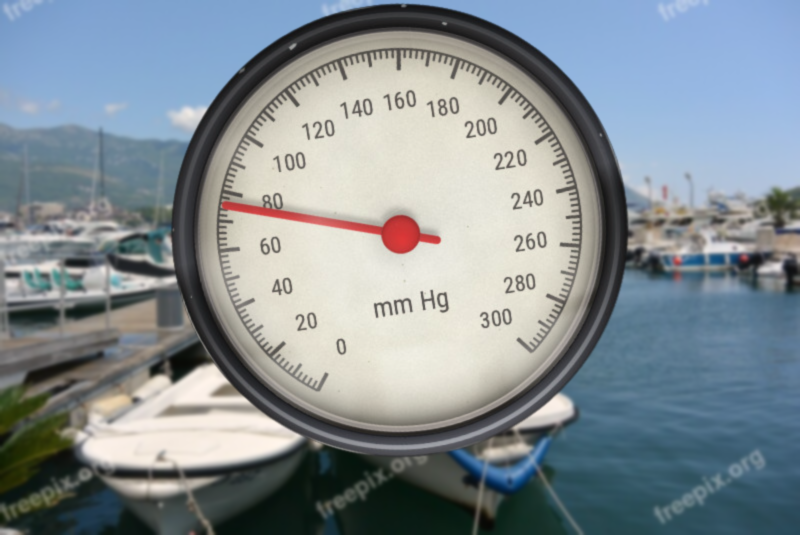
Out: **76** mmHg
